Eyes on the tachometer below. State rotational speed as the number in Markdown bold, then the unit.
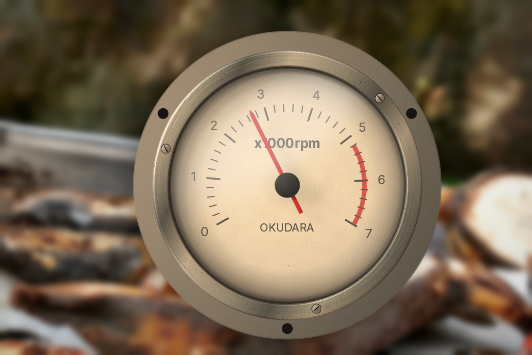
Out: **2700** rpm
